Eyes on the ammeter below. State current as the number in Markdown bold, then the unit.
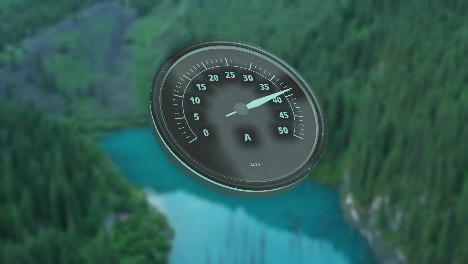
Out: **39** A
